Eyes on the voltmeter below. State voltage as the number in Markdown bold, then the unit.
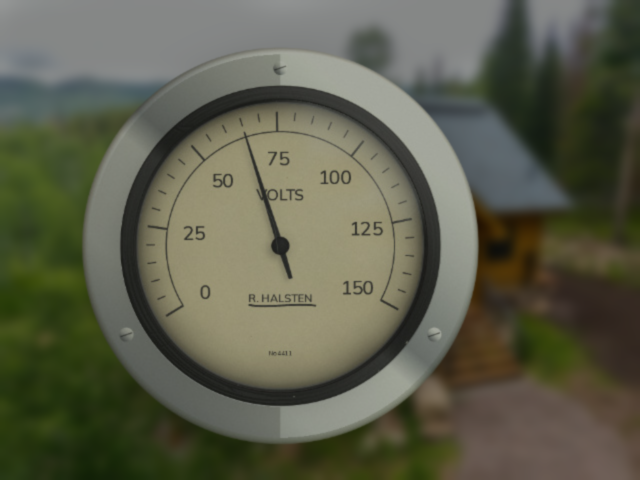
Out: **65** V
